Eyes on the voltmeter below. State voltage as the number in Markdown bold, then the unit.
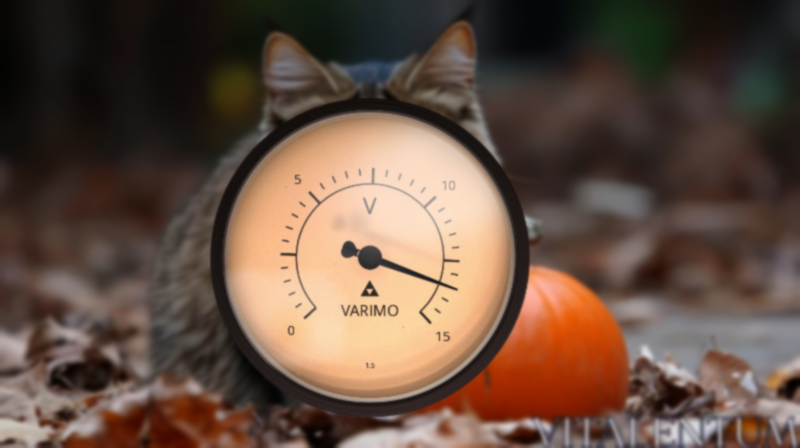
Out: **13.5** V
